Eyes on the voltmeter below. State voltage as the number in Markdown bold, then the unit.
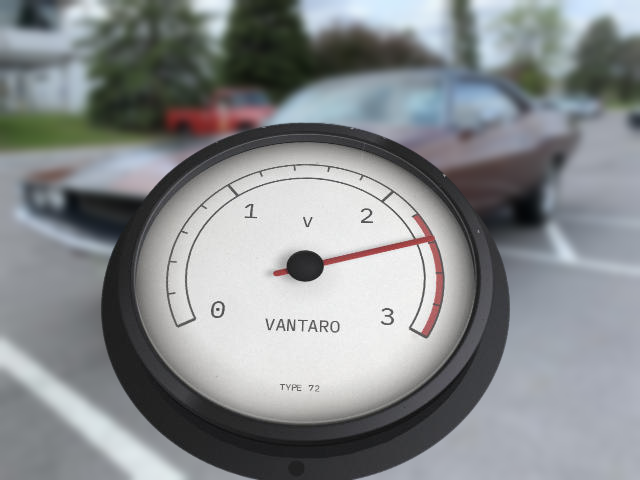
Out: **2.4** V
